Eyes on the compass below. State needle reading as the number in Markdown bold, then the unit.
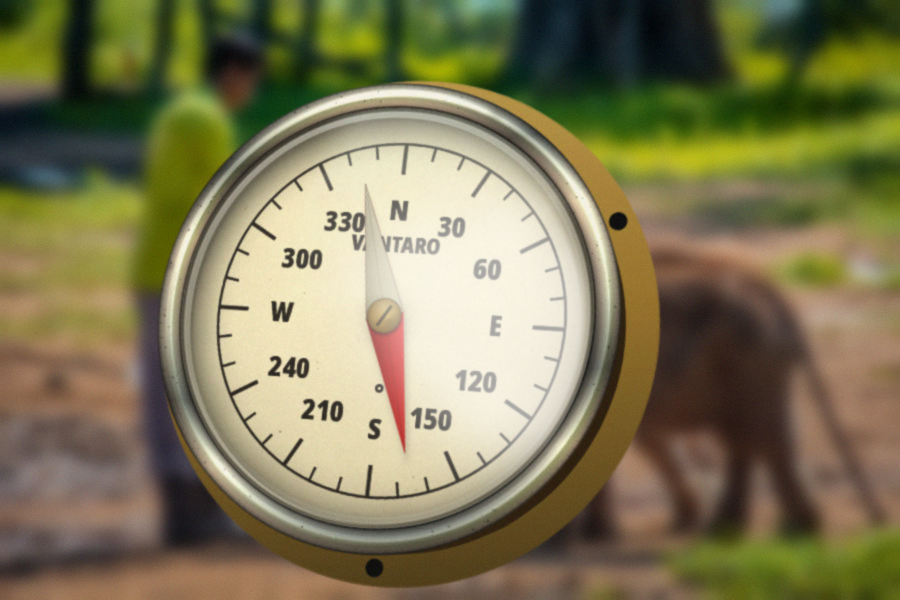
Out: **165** °
